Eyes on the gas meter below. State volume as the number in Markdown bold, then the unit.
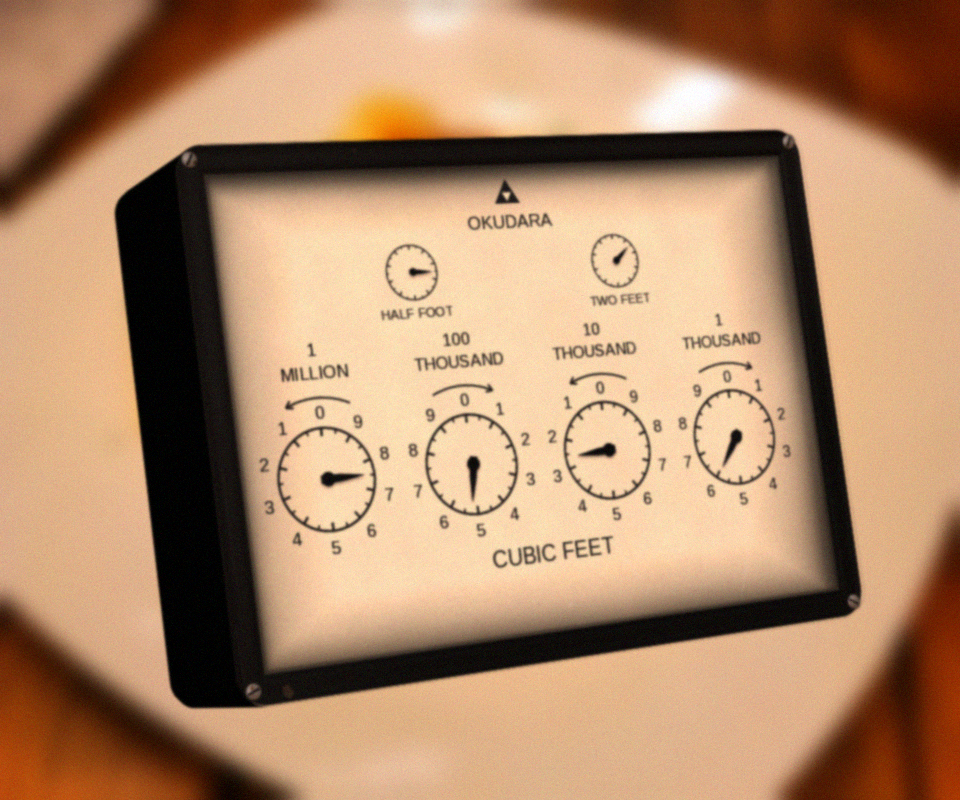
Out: **752600** ft³
